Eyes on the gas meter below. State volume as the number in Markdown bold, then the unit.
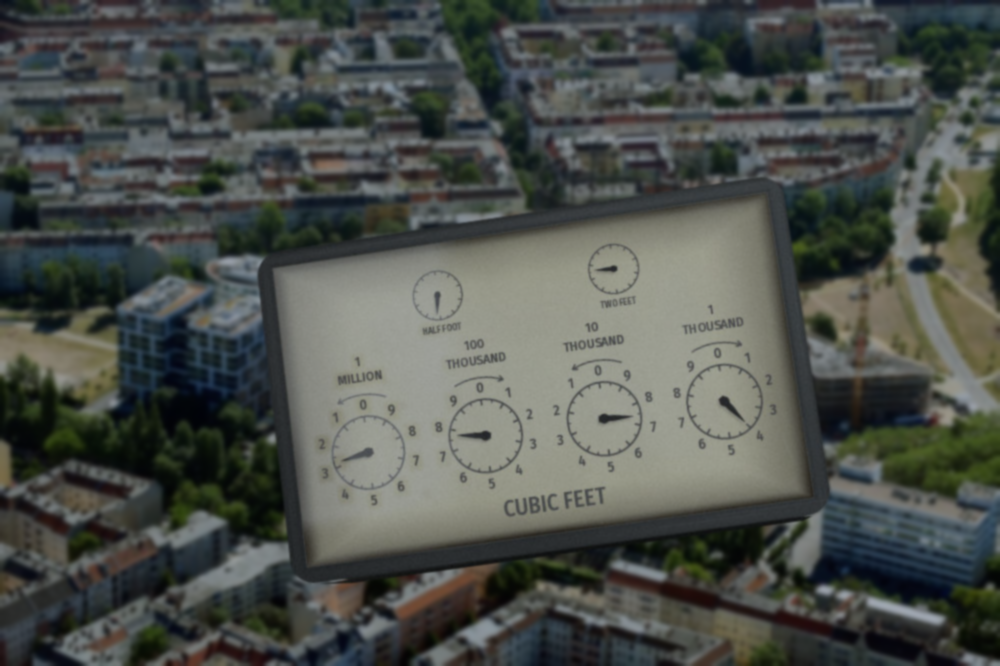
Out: **277400** ft³
